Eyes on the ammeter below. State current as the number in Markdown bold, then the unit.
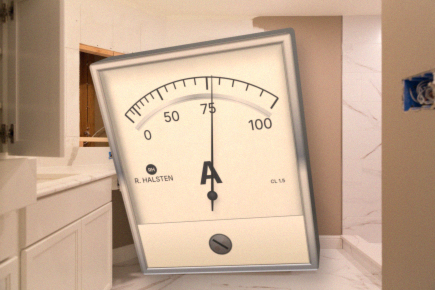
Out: **77.5** A
